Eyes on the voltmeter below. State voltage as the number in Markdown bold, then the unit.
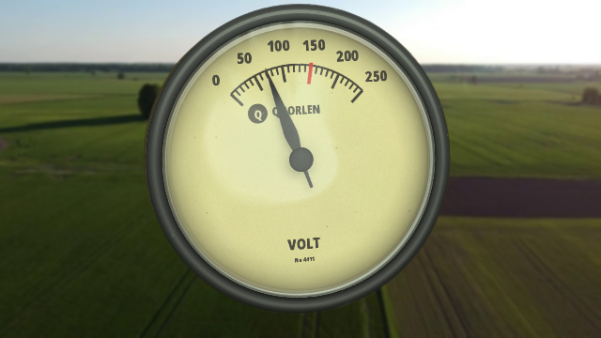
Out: **70** V
